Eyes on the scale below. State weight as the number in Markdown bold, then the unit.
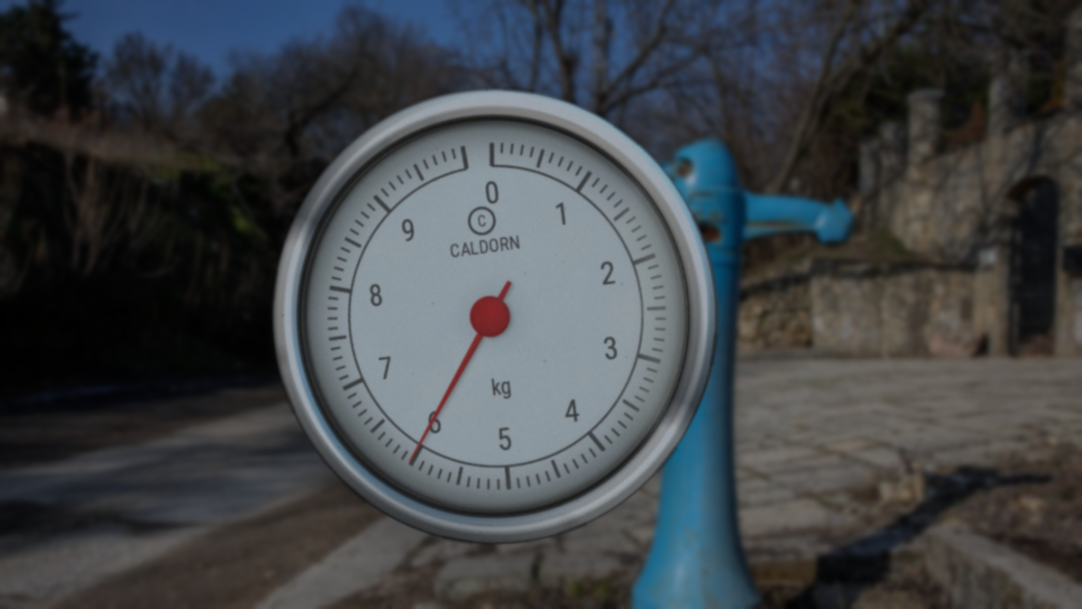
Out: **6** kg
